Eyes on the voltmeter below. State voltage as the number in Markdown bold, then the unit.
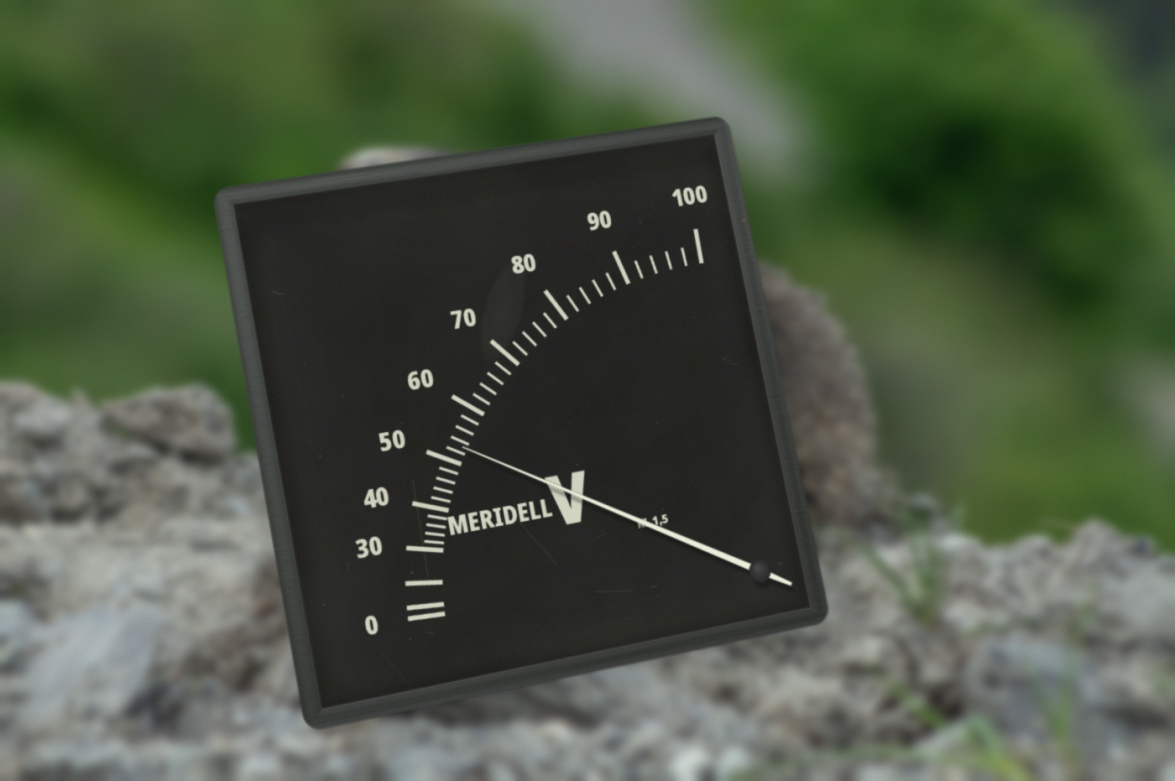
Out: **53** V
